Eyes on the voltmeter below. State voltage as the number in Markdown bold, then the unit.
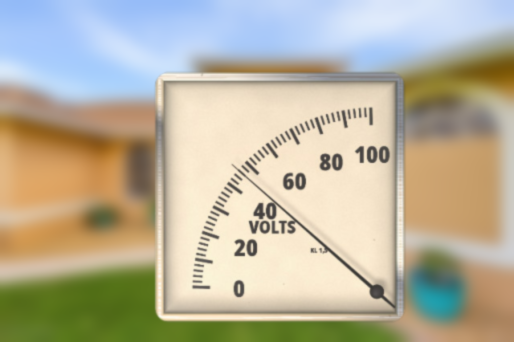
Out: **46** V
